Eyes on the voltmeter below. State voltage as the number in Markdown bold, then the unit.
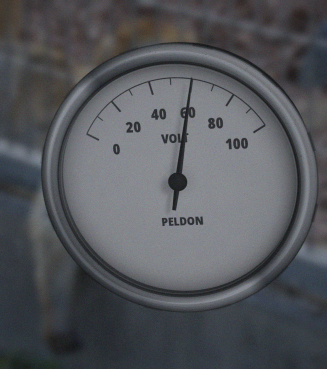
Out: **60** V
